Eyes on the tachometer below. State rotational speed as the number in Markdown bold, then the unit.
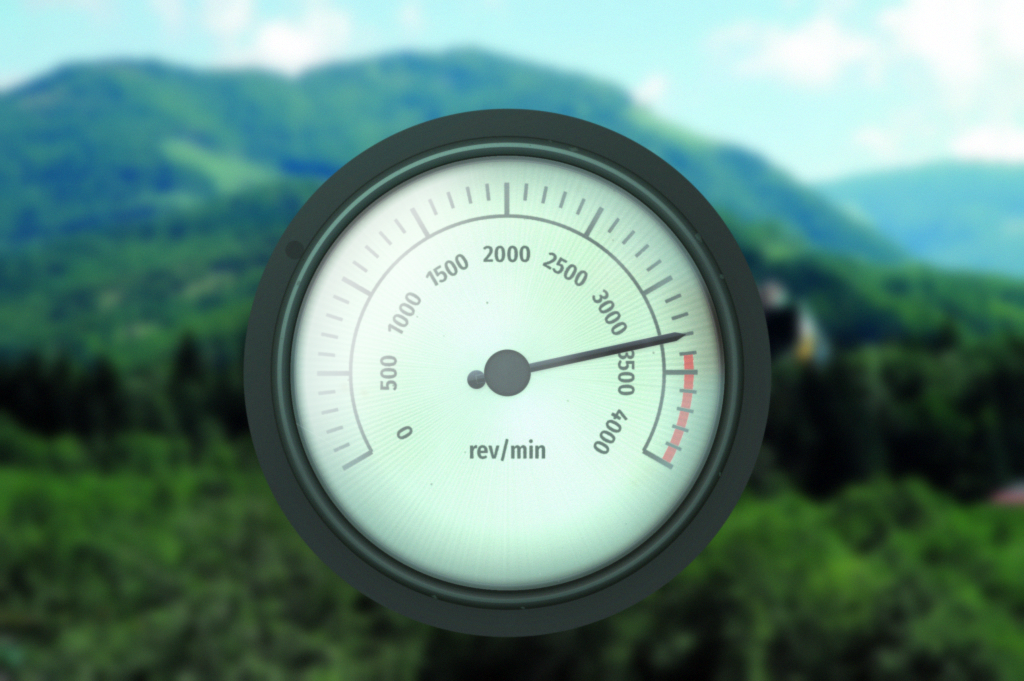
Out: **3300** rpm
